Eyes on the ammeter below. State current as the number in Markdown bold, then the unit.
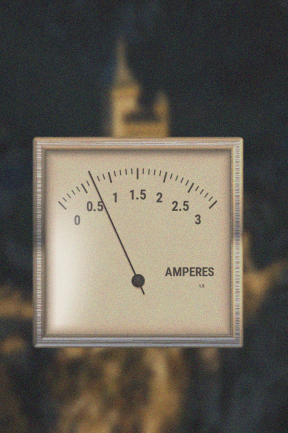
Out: **0.7** A
